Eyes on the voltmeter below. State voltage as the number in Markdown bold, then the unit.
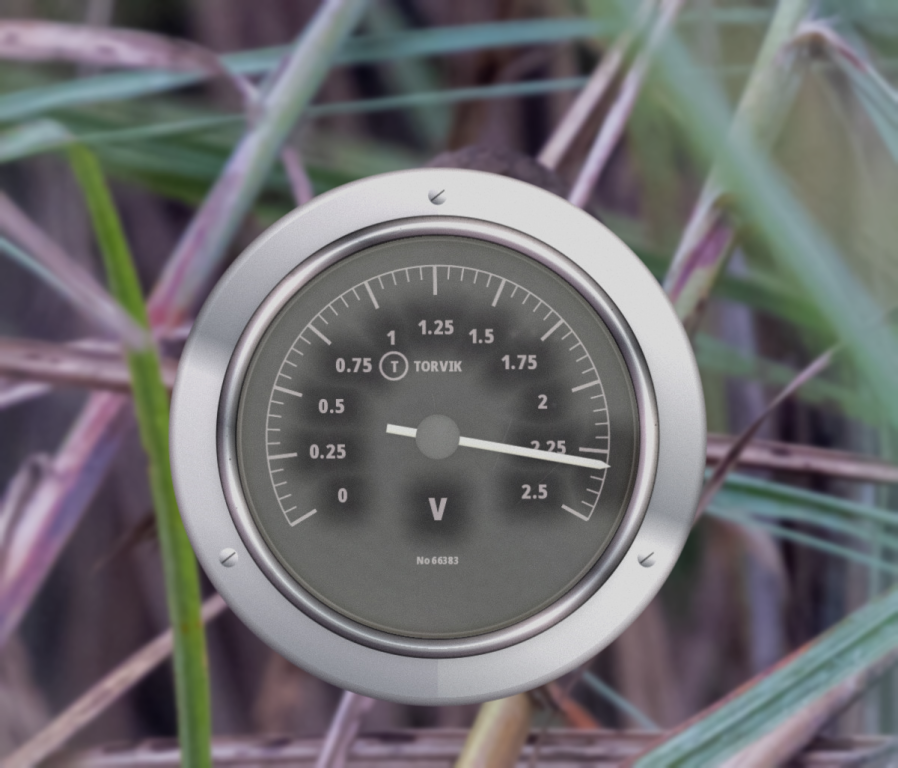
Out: **2.3** V
